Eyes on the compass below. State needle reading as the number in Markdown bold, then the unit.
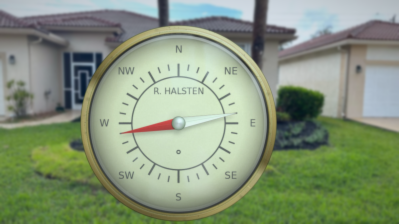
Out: **260** °
